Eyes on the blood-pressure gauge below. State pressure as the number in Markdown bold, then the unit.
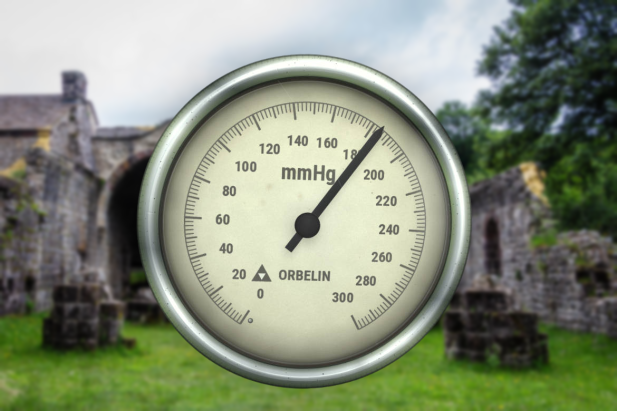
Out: **184** mmHg
